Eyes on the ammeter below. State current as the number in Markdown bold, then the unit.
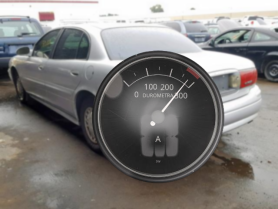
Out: **275** A
